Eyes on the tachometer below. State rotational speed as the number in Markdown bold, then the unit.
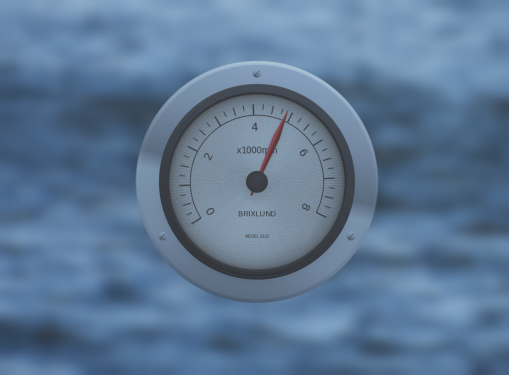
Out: **4875** rpm
